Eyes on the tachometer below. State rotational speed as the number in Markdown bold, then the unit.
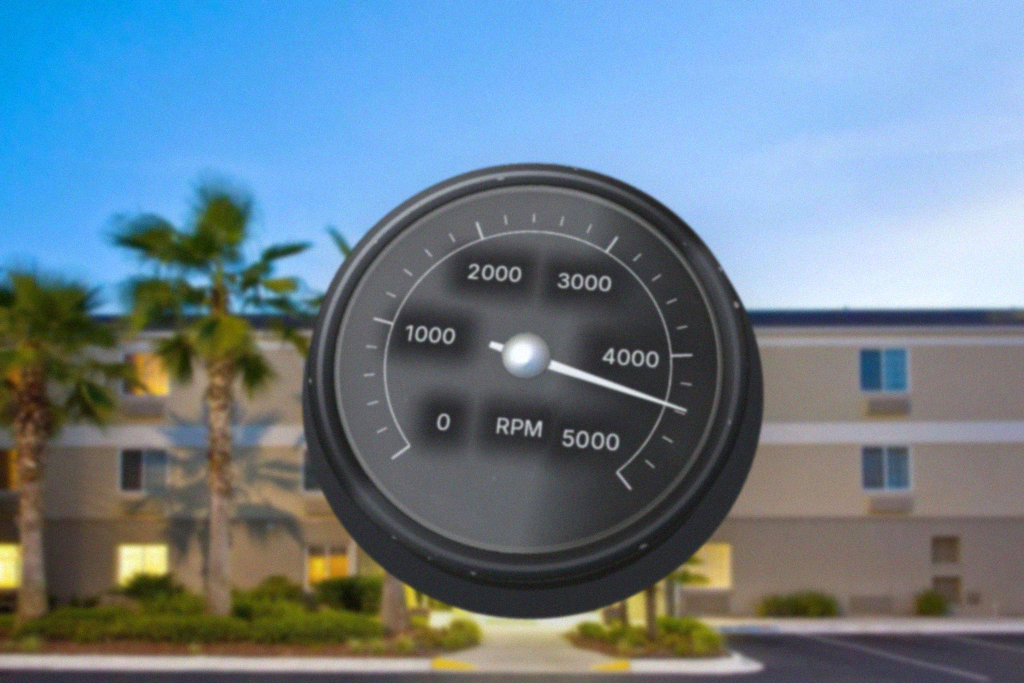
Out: **4400** rpm
